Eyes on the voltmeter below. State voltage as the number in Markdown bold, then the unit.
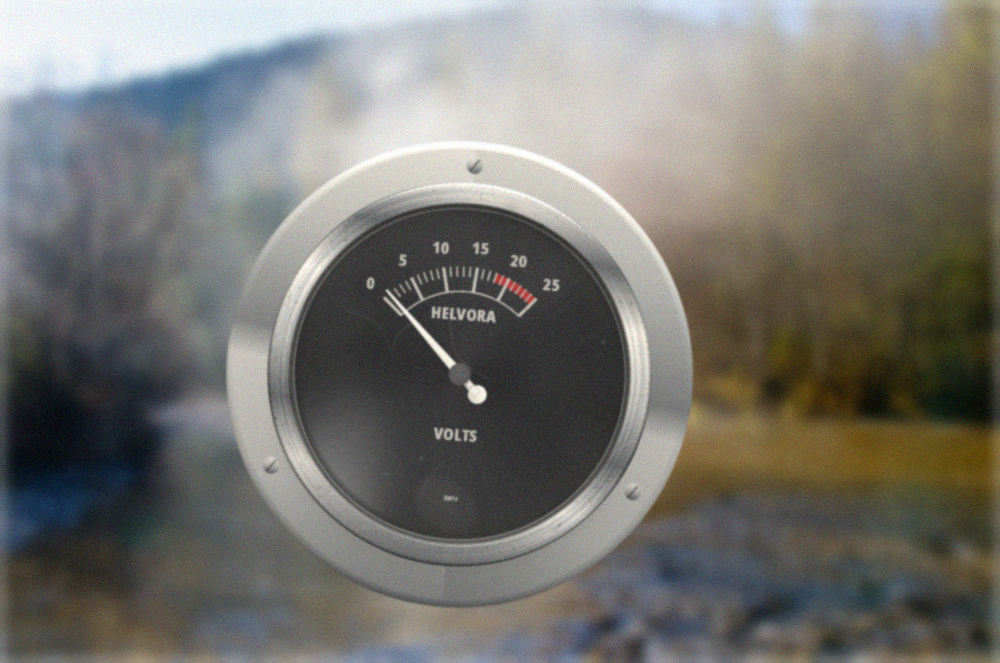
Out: **1** V
